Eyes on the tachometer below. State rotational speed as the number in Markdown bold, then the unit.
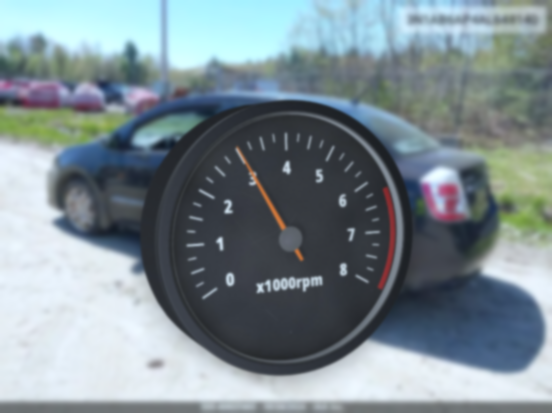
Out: **3000** rpm
